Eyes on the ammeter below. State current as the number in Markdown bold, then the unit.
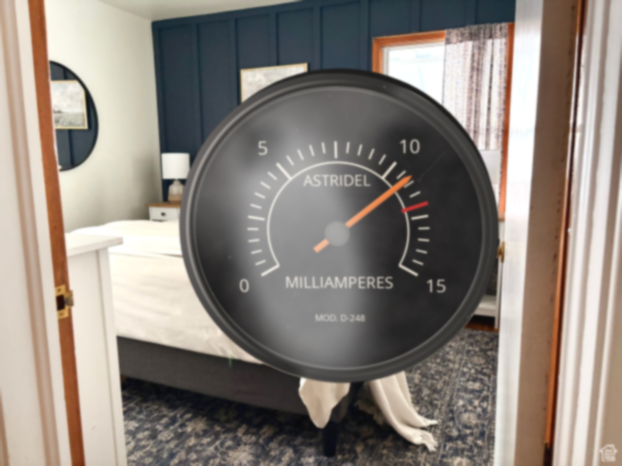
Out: **10.75** mA
